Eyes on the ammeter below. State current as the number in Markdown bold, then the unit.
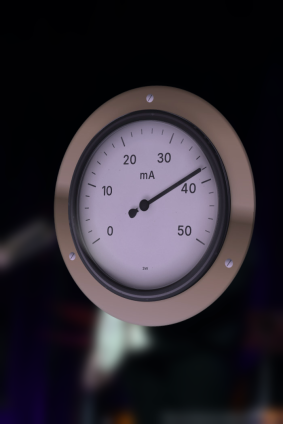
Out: **38** mA
